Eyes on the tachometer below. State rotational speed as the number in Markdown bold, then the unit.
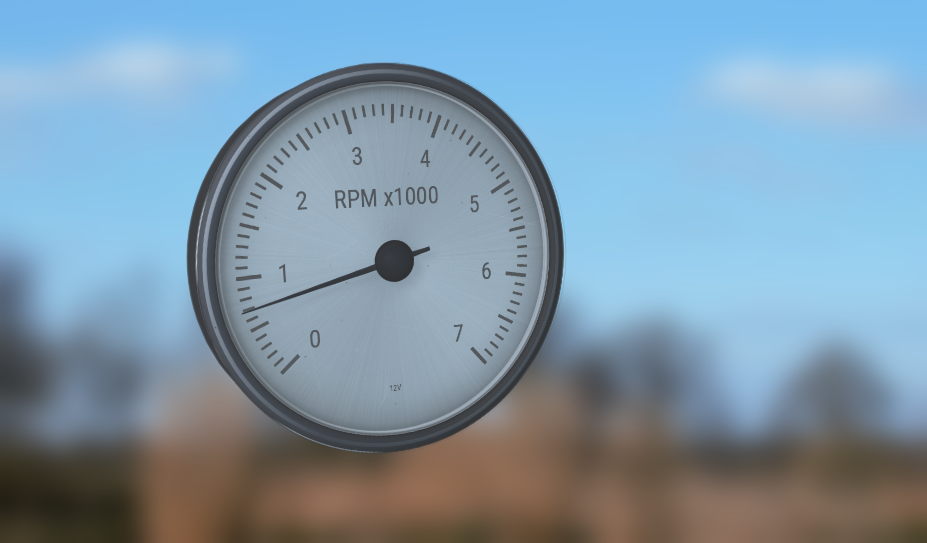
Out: **700** rpm
